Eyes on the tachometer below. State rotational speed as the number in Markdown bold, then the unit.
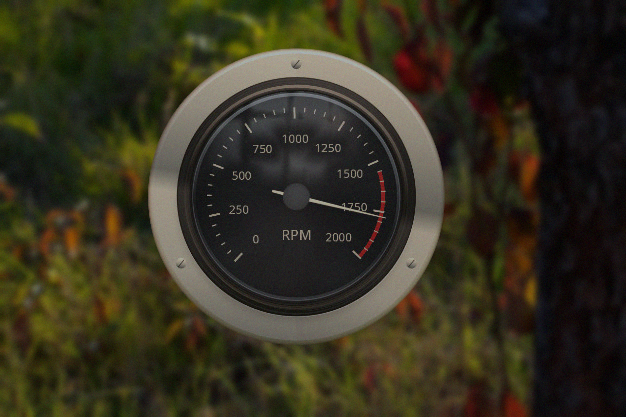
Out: **1775** rpm
